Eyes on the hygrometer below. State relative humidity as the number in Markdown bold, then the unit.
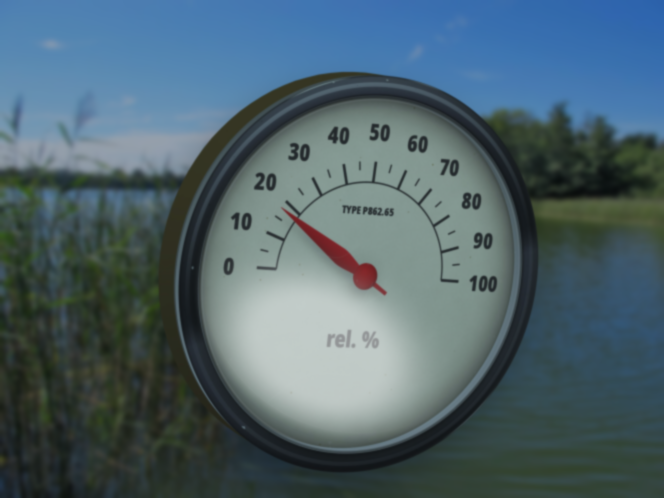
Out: **17.5** %
